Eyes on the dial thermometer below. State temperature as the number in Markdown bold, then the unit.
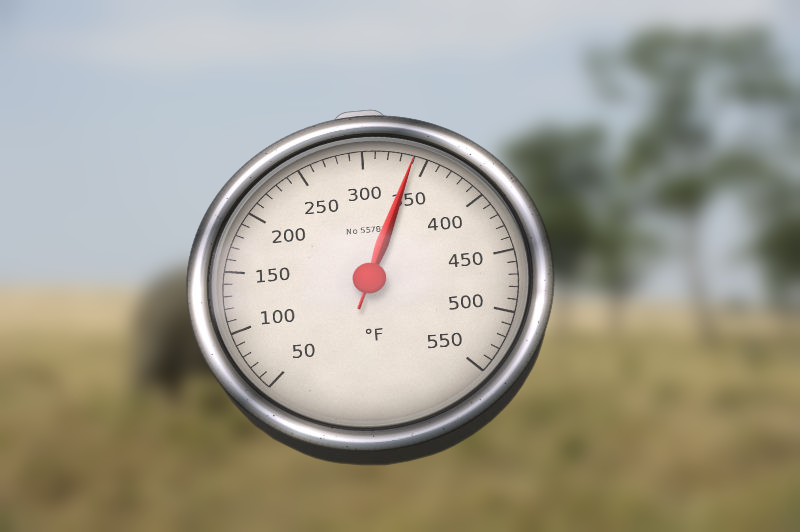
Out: **340** °F
